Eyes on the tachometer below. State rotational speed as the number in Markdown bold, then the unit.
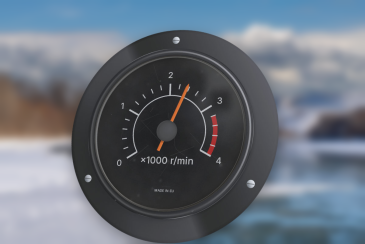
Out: **2400** rpm
